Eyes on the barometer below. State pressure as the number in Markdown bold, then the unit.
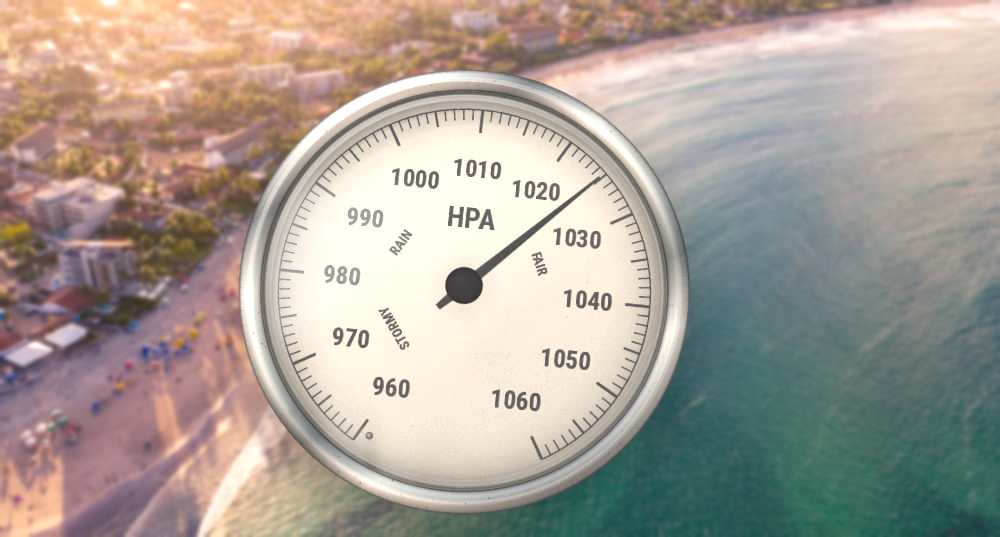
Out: **1025** hPa
